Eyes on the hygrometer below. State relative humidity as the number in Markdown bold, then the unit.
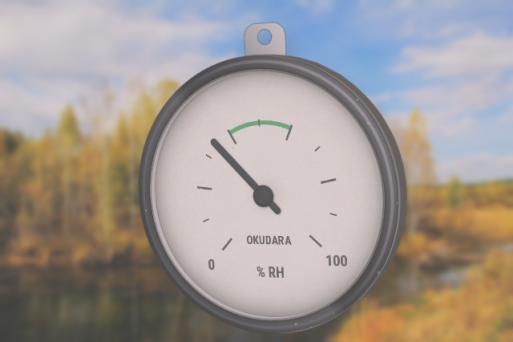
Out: **35** %
